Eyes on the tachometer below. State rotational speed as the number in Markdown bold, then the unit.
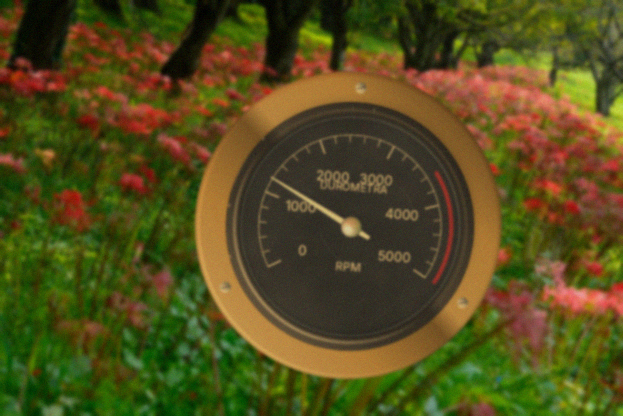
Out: **1200** rpm
